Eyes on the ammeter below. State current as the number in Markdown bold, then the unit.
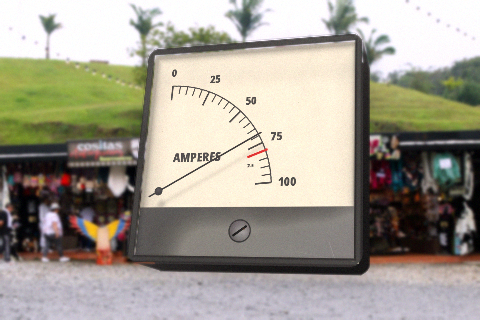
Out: **70** A
